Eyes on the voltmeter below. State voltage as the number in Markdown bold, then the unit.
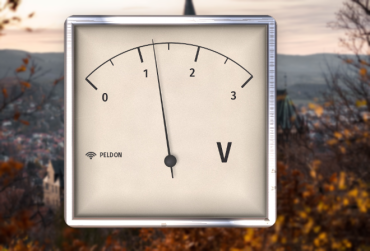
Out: **1.25** V
